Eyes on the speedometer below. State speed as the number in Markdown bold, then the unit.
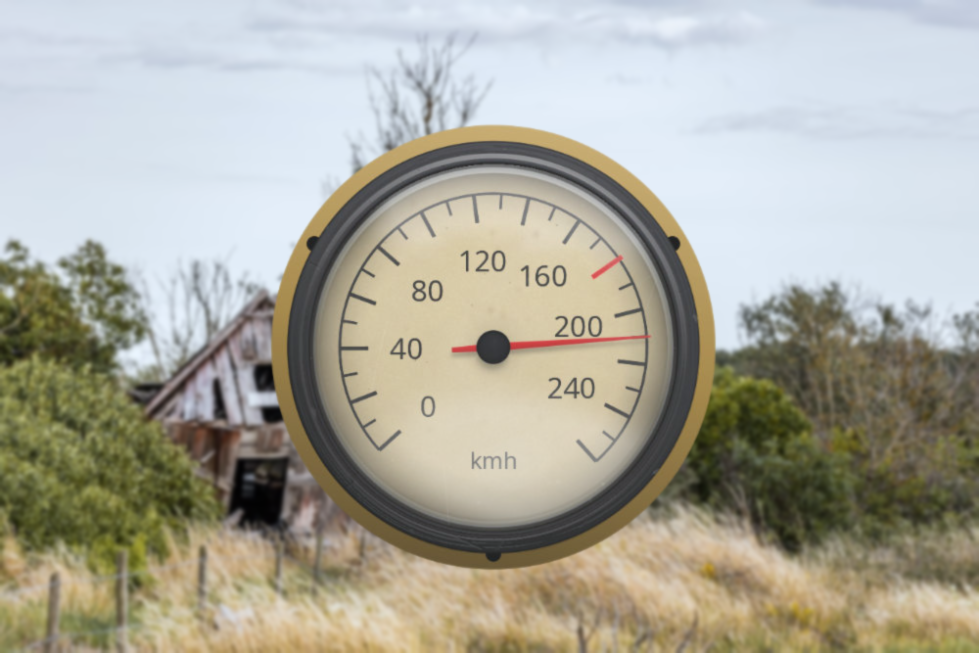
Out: **210** km/h
